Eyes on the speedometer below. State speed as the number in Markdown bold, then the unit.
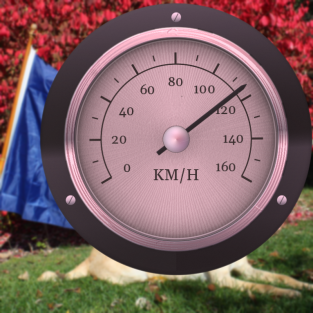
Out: **115** km/h
